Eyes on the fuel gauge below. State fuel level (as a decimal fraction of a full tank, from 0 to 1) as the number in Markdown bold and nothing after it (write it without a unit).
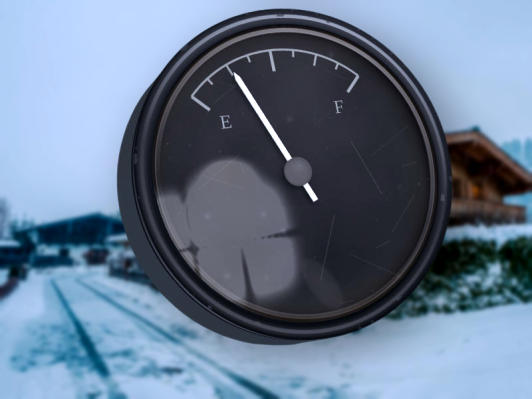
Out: **0.25**
